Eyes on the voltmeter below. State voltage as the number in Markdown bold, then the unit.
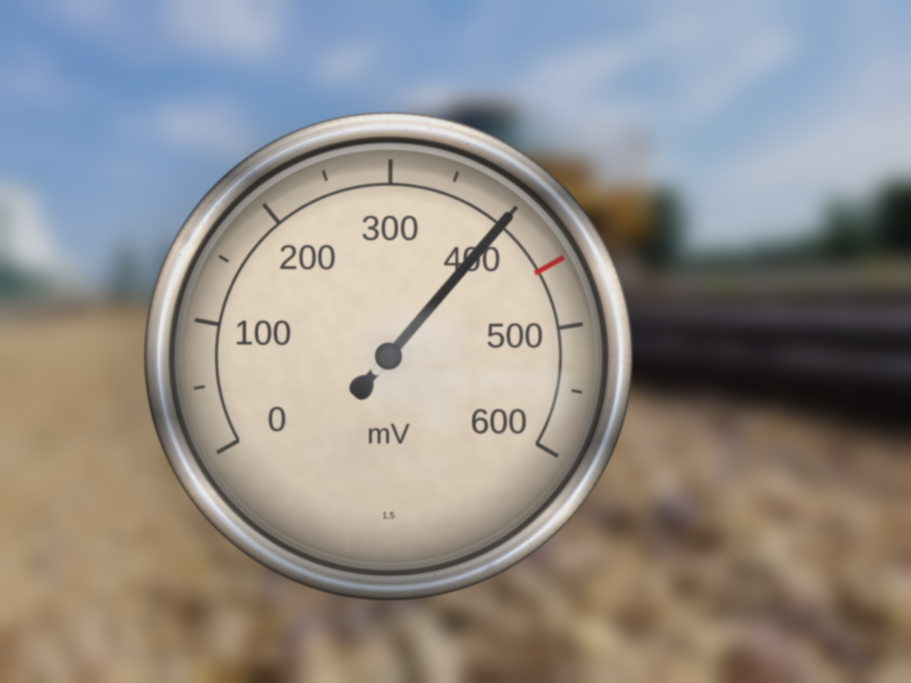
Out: **400** mV
